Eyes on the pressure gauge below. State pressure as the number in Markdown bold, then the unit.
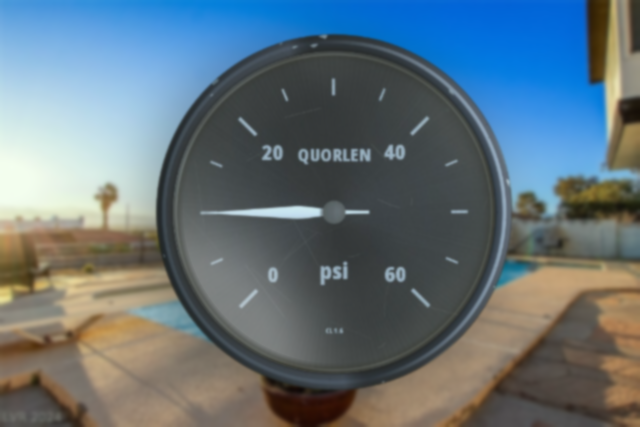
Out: **10** psi
